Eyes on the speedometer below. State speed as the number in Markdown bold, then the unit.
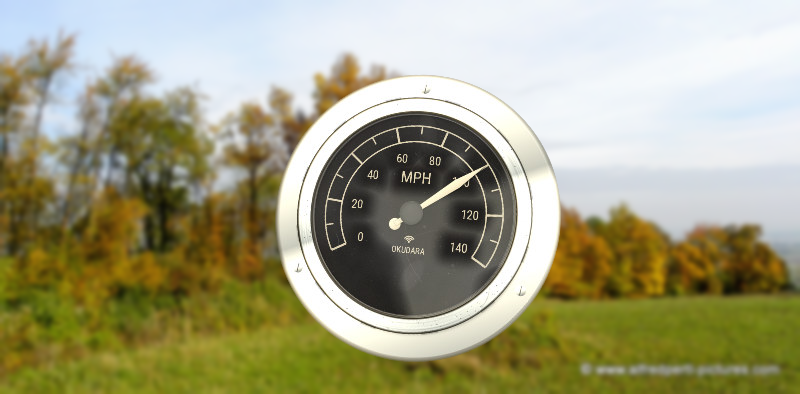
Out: **100** mph
